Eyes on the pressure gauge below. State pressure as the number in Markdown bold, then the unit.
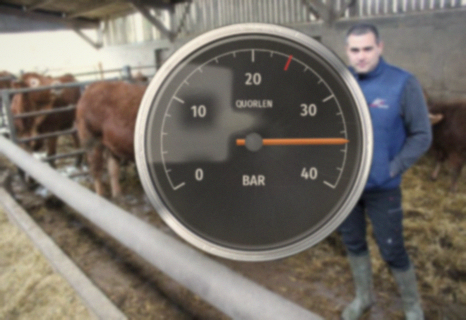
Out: **35** bar
